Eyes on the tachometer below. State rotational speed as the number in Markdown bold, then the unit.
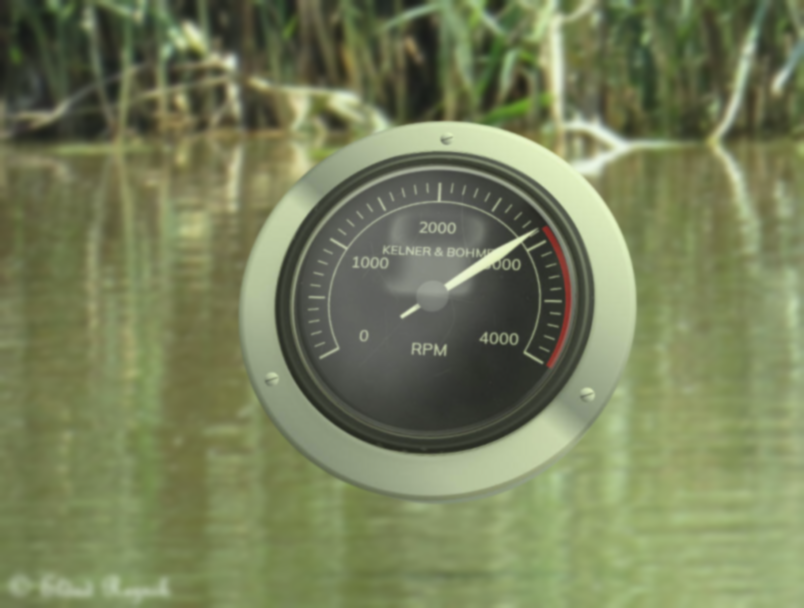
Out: **2900** rpm
